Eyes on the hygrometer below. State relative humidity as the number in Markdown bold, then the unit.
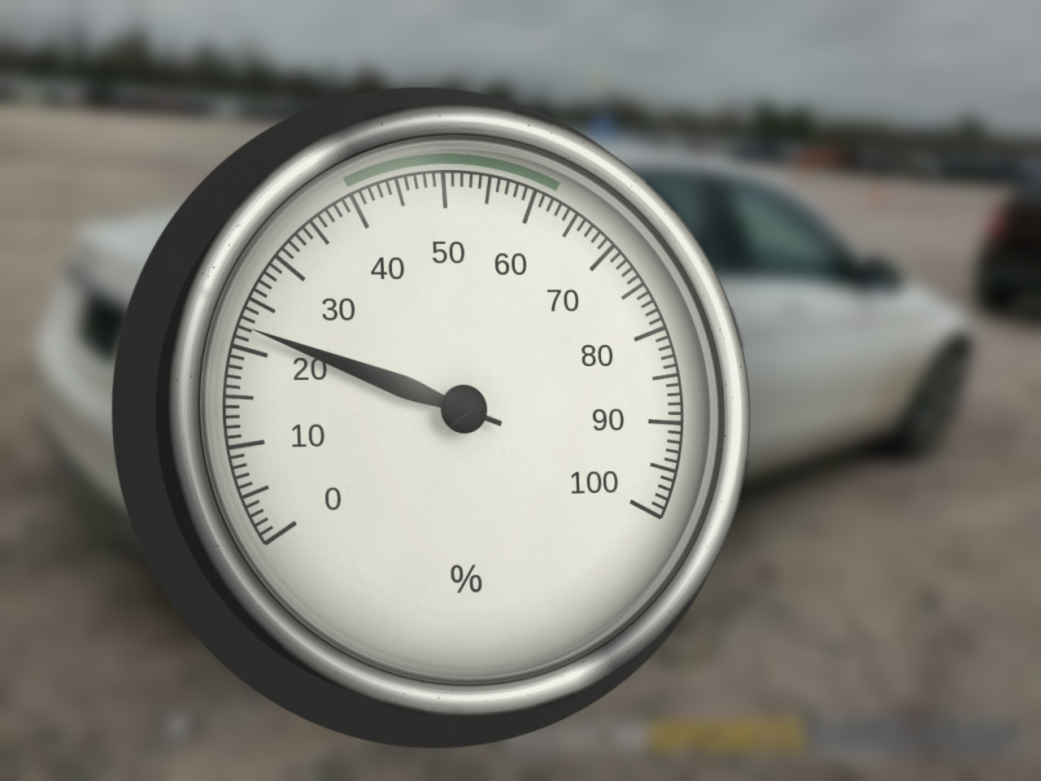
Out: **22** %
